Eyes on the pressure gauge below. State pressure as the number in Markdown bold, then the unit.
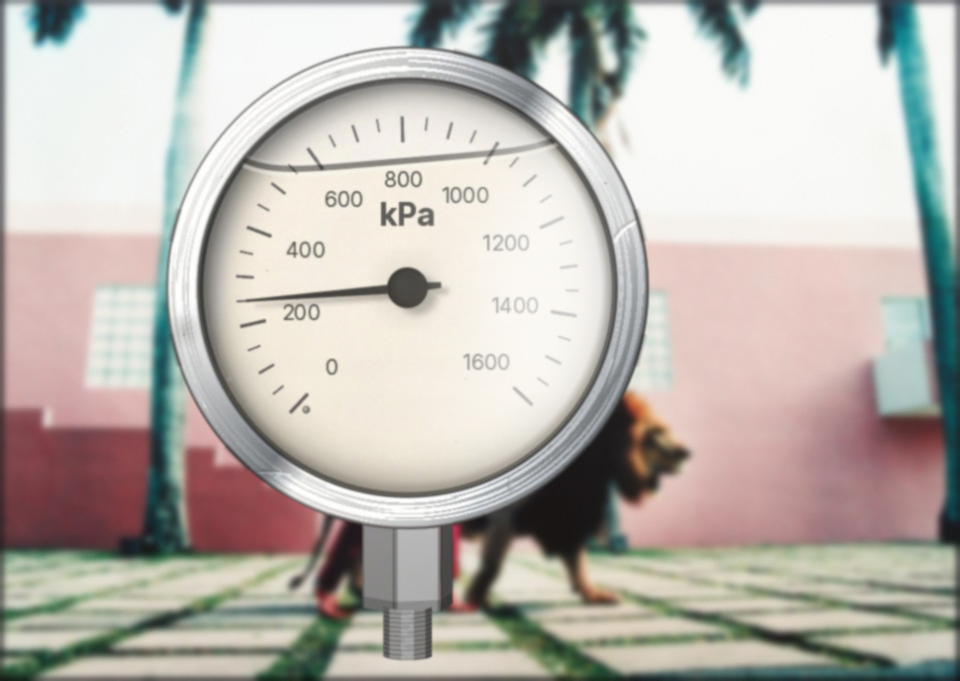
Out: **250** kPa
